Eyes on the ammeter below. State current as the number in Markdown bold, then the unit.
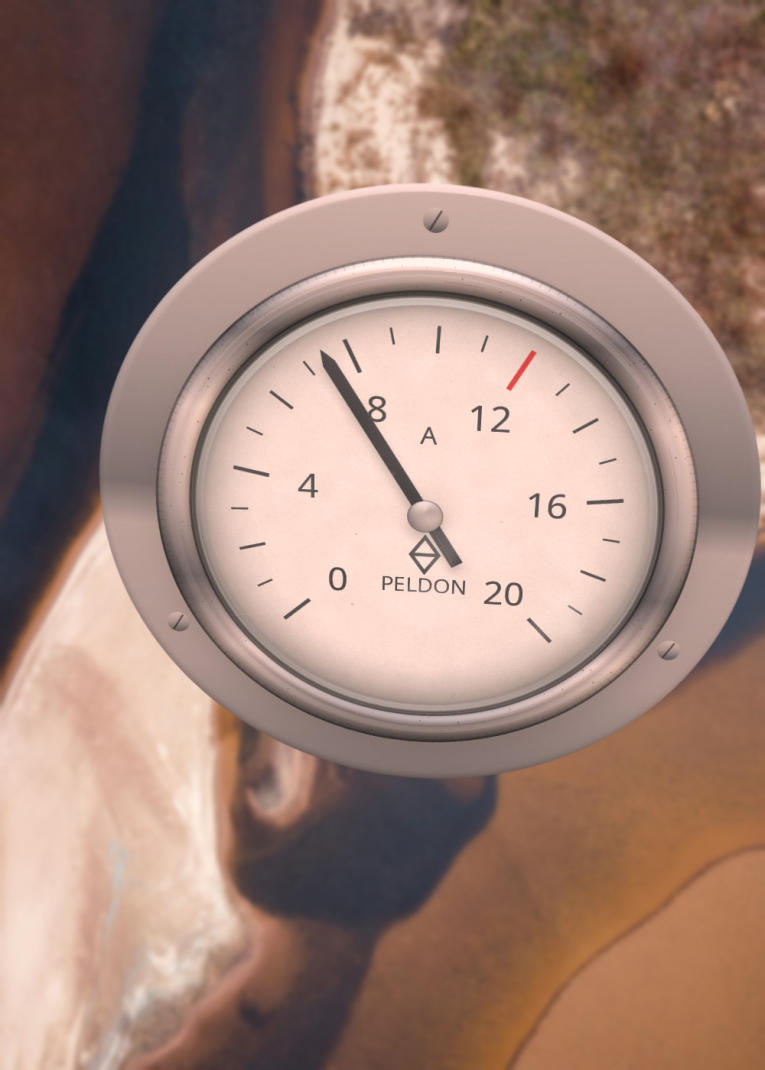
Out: **7.5** A
